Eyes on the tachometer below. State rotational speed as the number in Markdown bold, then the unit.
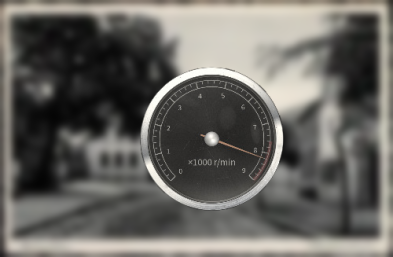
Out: **8200** rpm
